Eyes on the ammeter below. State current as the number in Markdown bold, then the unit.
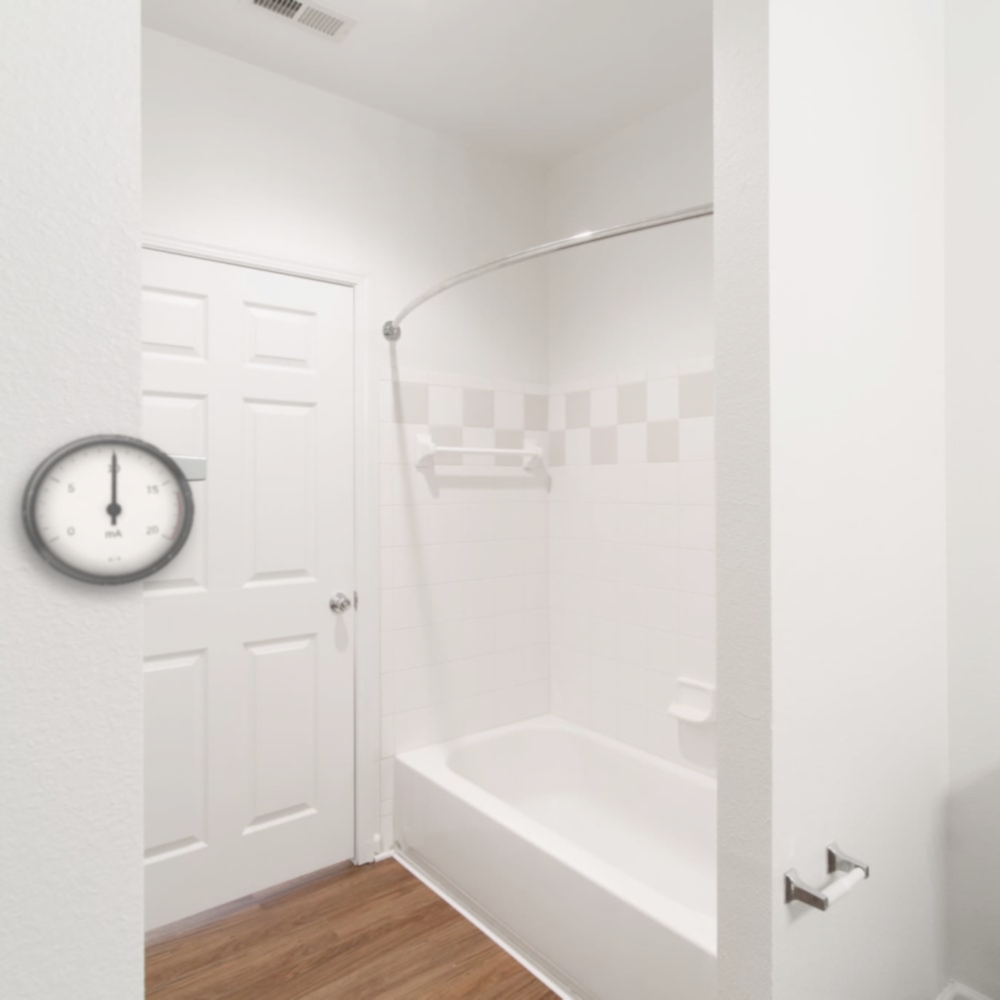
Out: **10** mA
